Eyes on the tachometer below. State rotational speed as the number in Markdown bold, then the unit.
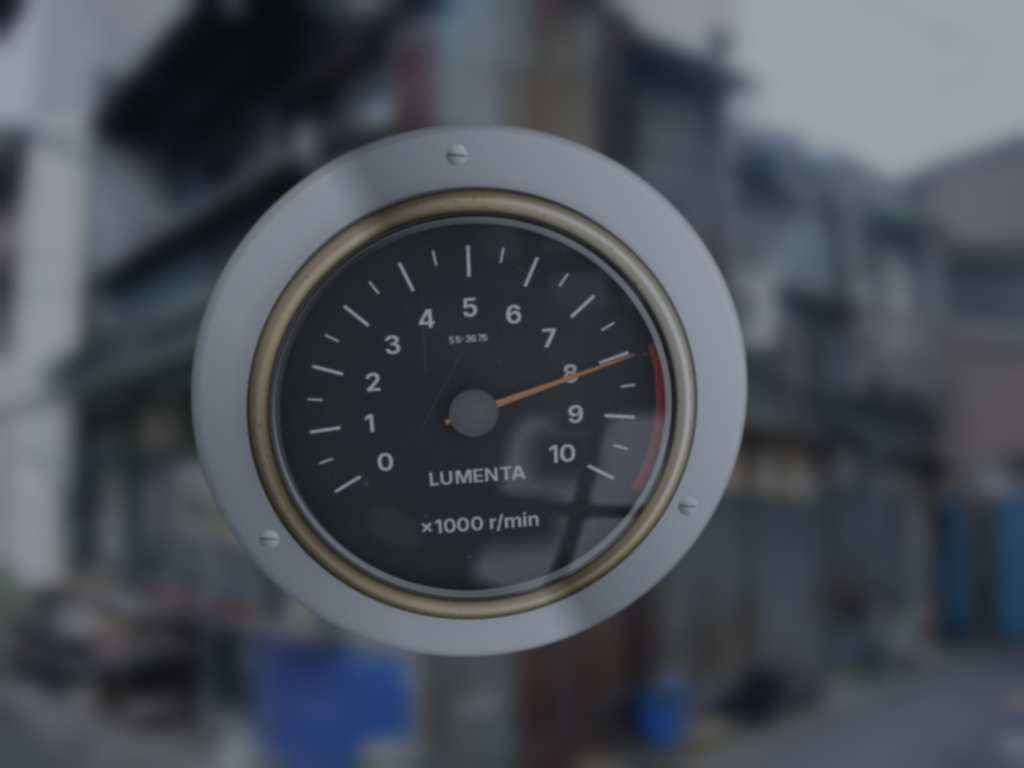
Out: **8000** rpm
